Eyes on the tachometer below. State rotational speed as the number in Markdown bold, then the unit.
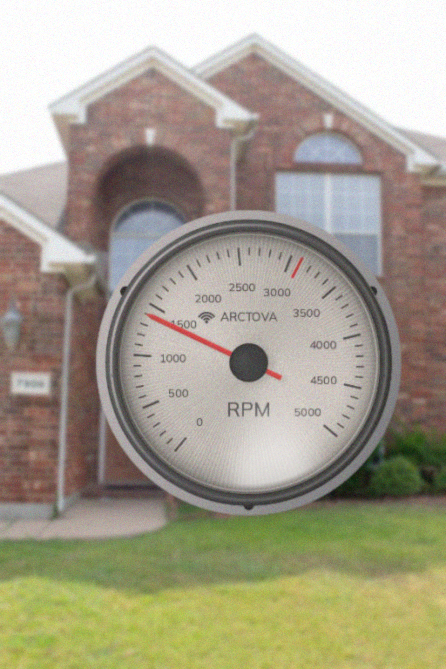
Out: **1400** rpm
